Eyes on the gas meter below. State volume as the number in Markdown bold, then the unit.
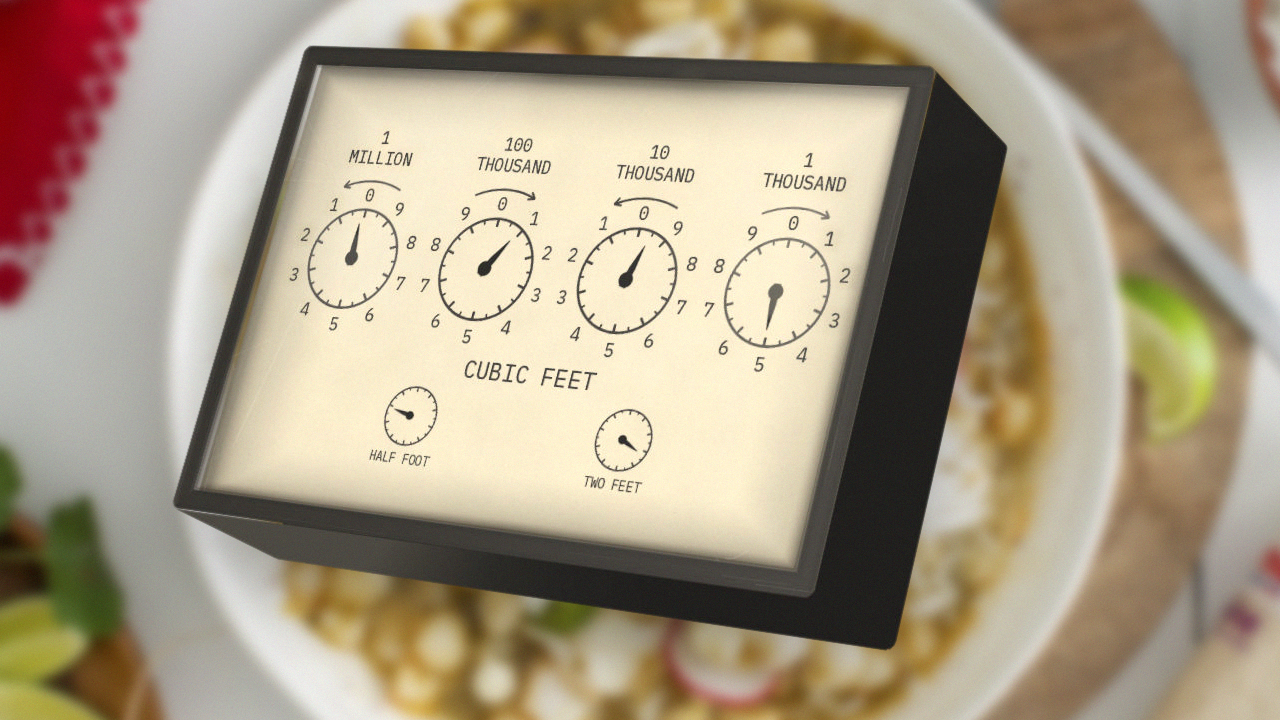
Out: **9500** ft³
